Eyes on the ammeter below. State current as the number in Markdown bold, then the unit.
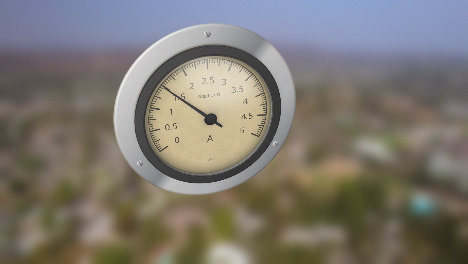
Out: **1.5** A
